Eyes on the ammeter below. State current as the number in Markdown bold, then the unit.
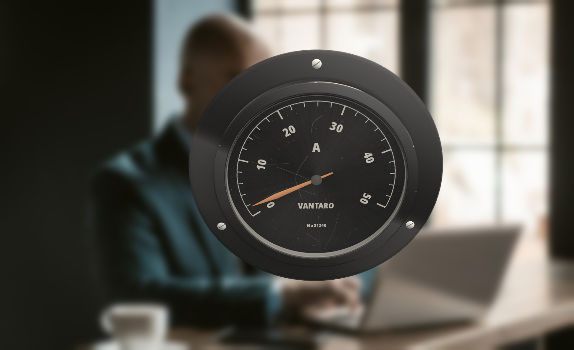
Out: **2** A
